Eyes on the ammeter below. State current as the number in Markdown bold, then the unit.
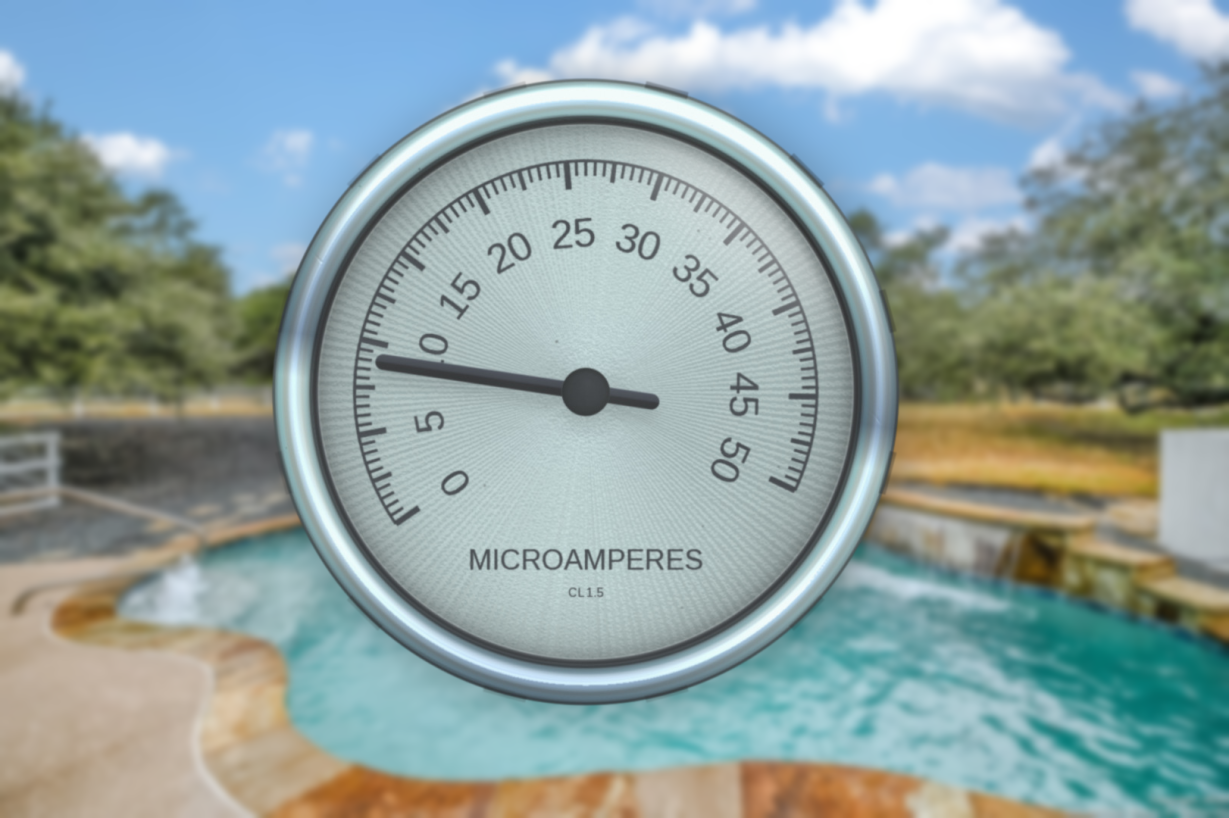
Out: **9** µA
